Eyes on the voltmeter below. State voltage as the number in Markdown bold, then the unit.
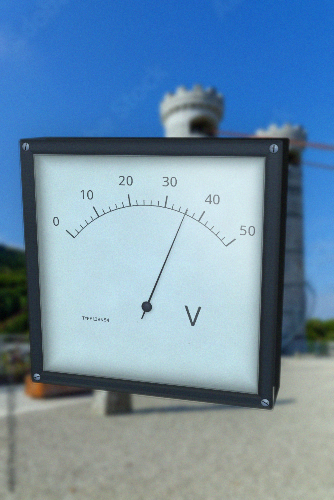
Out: **36** V
